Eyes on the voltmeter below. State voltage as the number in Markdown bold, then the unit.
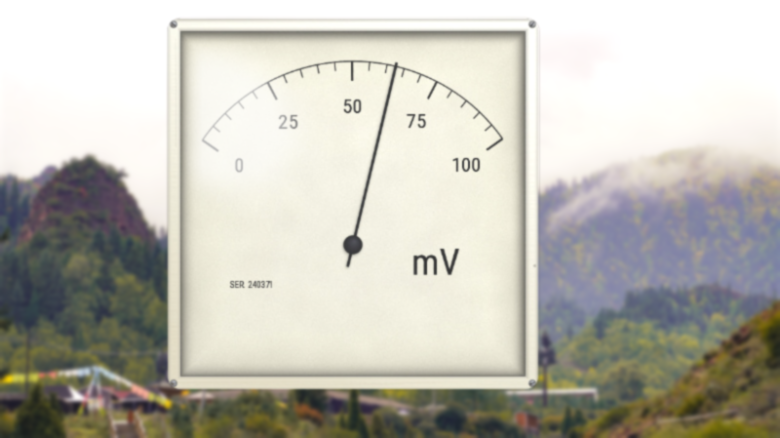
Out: **62.5** mV
